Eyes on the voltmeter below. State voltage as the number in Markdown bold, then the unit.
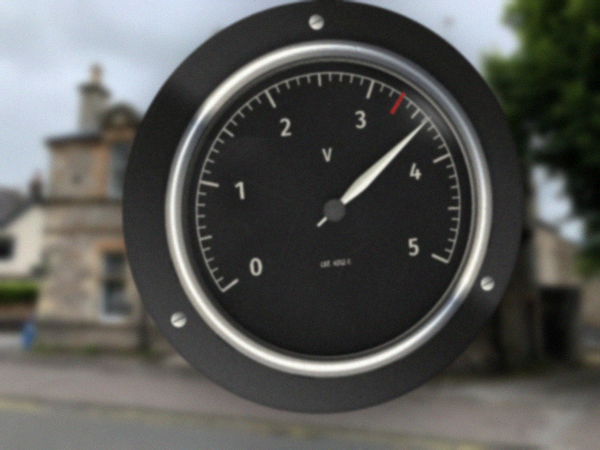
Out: **3.6** V
